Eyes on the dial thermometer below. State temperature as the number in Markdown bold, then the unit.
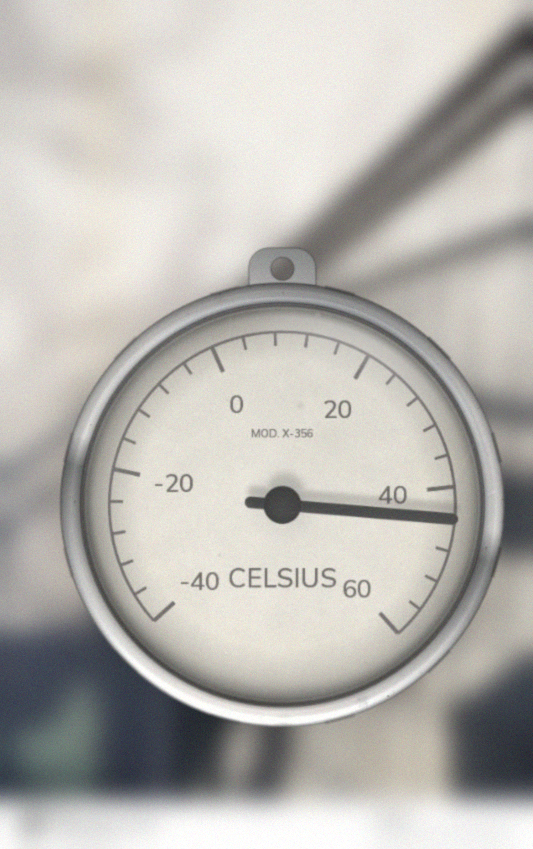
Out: **44** °C
